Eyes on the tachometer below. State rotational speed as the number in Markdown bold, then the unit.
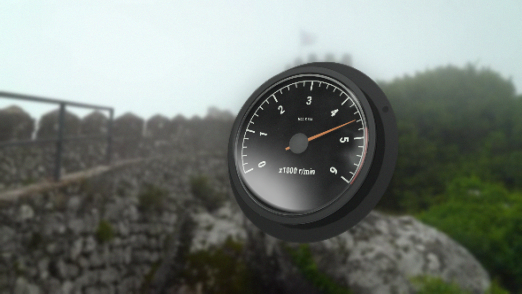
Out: **4600** rpm
